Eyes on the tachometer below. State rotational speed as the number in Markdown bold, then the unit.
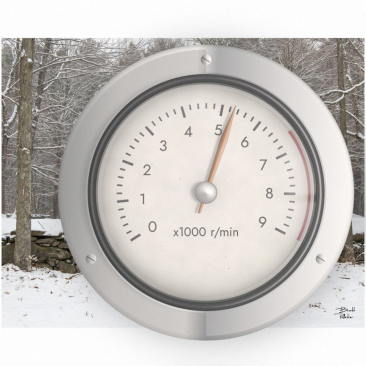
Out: **5300** rpm
